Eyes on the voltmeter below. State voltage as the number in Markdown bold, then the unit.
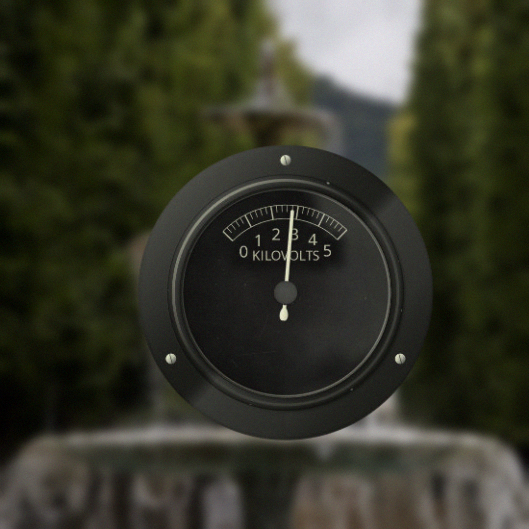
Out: **2.8** kV
